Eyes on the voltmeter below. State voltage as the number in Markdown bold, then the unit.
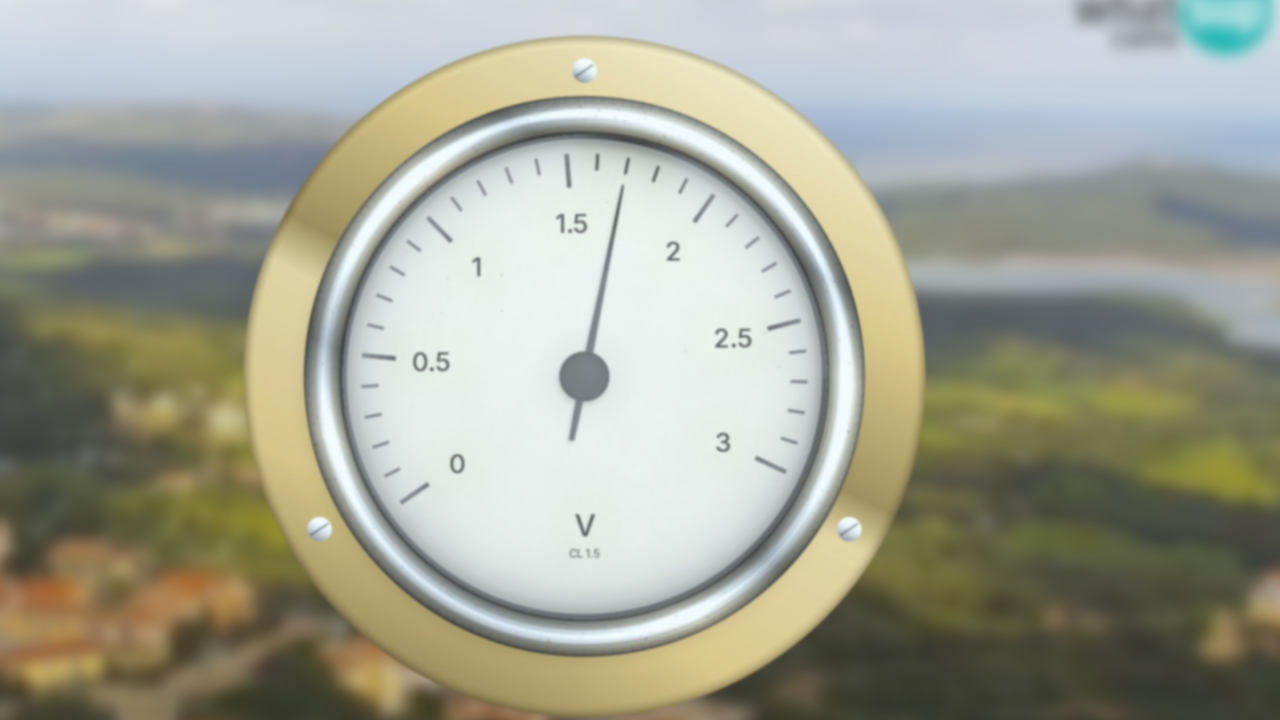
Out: **1.7** V
